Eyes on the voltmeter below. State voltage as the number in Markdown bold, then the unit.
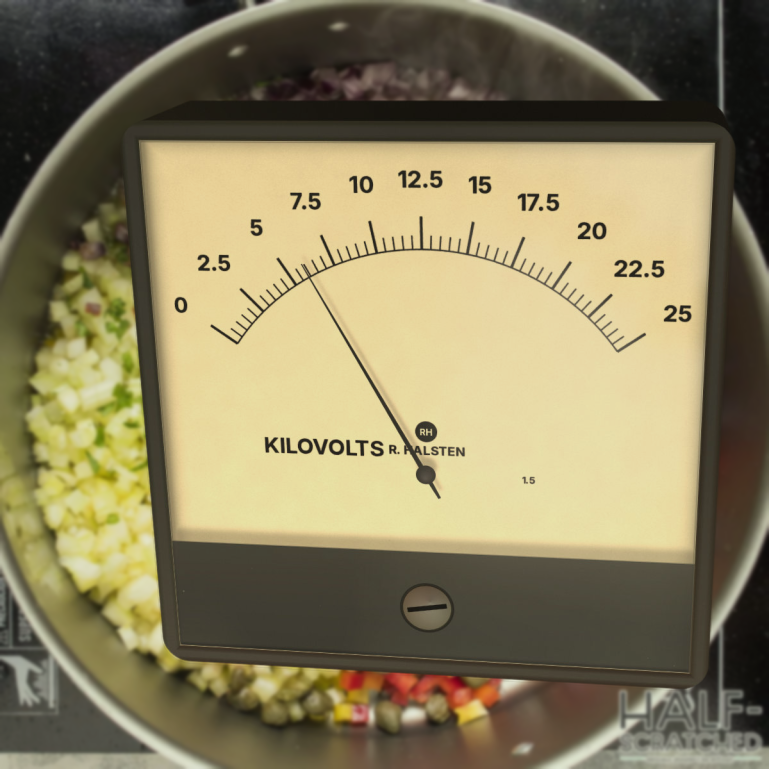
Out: **6** kV
